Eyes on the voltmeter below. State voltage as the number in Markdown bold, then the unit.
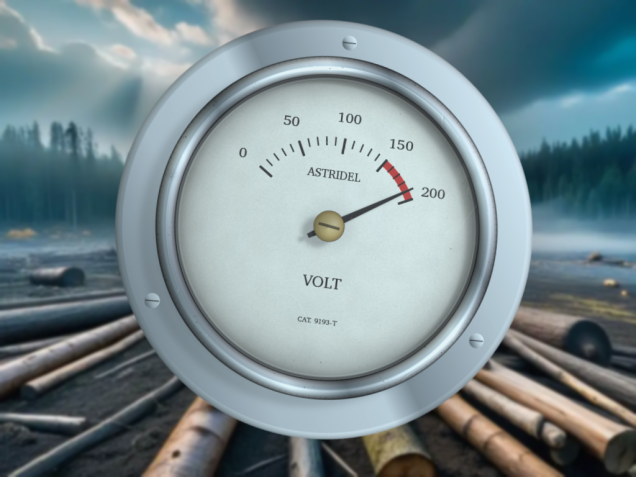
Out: **190** V
